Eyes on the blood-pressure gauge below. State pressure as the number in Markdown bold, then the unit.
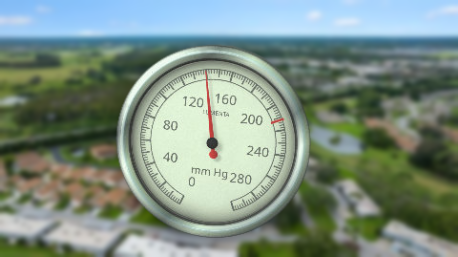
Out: **140** mmHg
